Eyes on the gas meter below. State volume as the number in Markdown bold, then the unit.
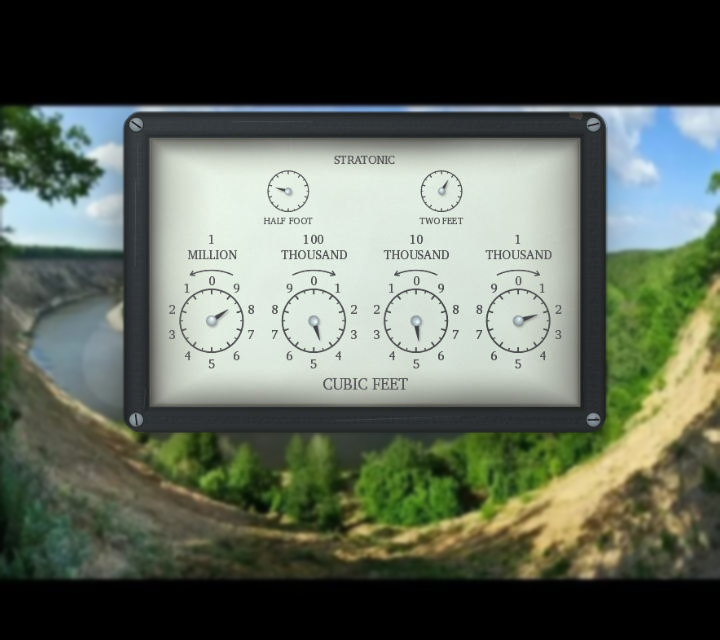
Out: **845200** ft³
